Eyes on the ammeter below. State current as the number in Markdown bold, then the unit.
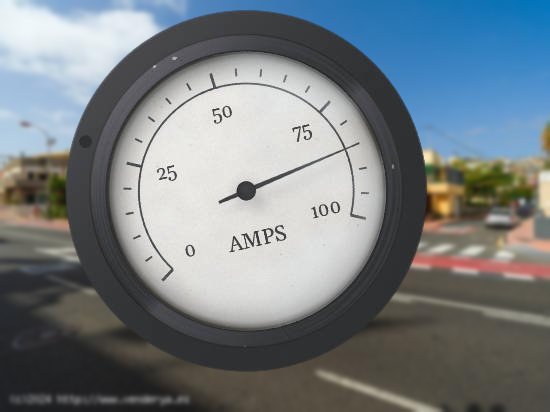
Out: **85** A
